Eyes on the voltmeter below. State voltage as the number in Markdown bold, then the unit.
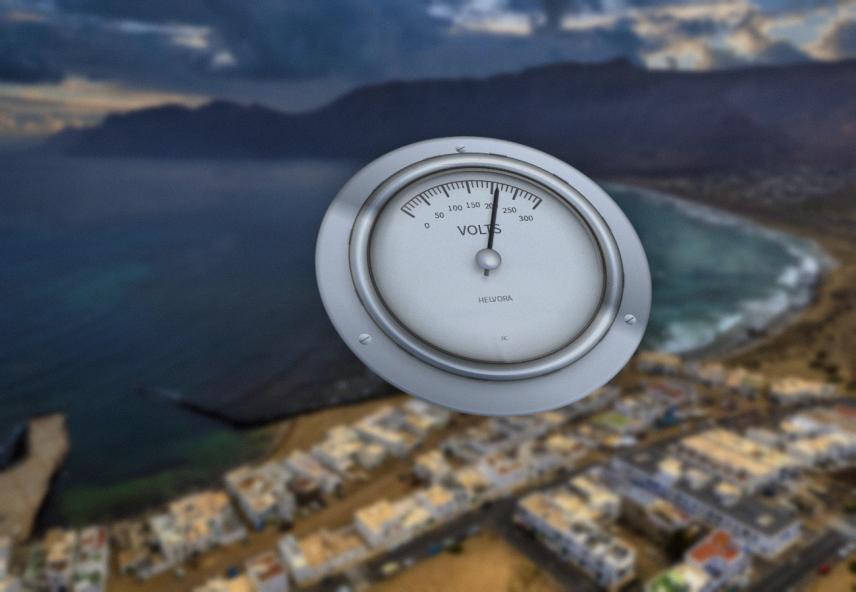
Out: **210** V
